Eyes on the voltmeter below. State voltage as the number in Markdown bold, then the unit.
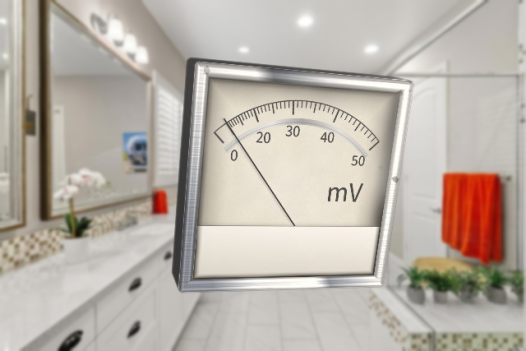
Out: **10** mV
